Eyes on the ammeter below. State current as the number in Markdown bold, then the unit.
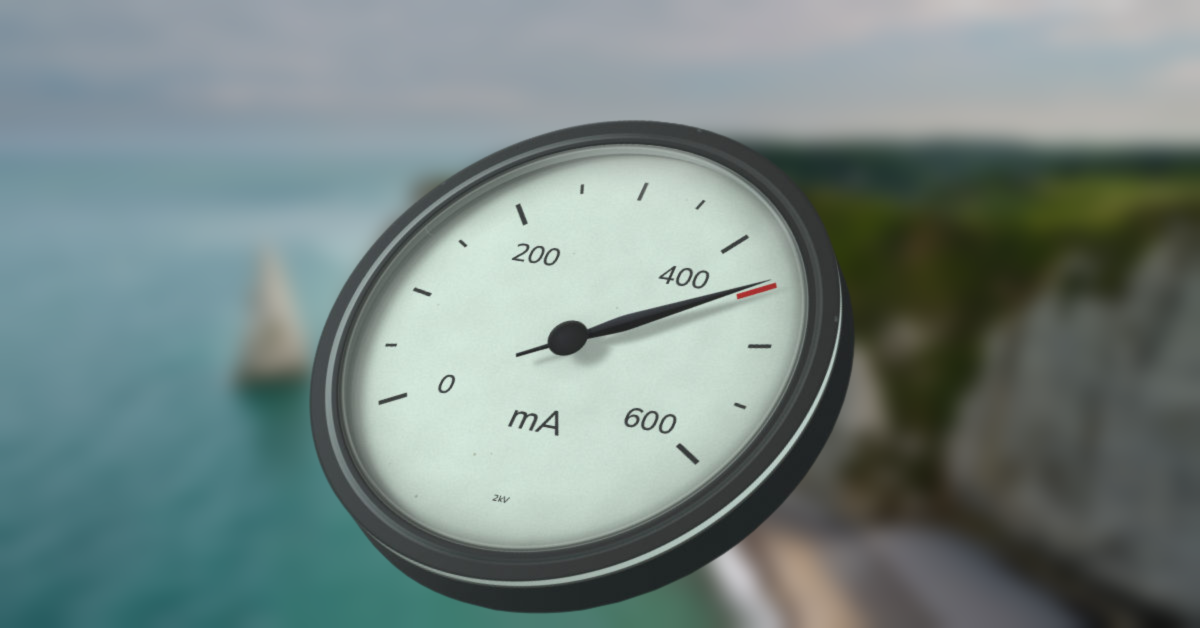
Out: **450** mA
